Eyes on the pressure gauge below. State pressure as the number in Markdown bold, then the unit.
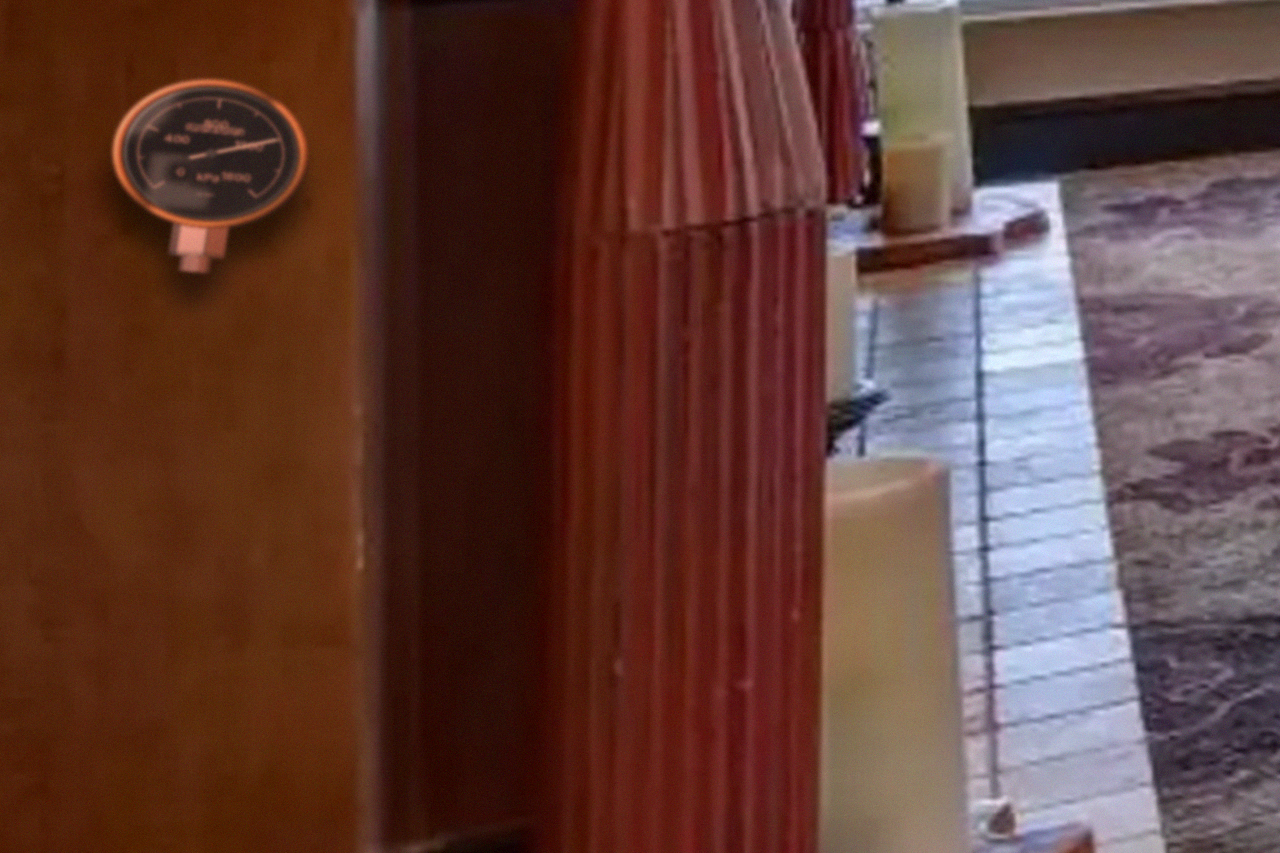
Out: **1200** kPa
